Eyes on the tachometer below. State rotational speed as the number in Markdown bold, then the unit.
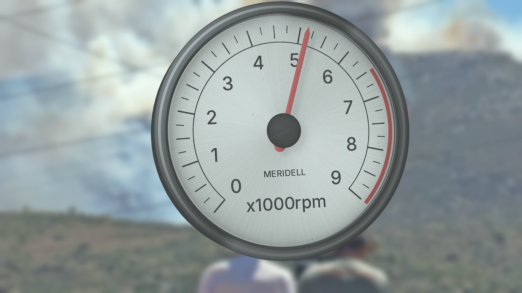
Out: **5125** rpm
